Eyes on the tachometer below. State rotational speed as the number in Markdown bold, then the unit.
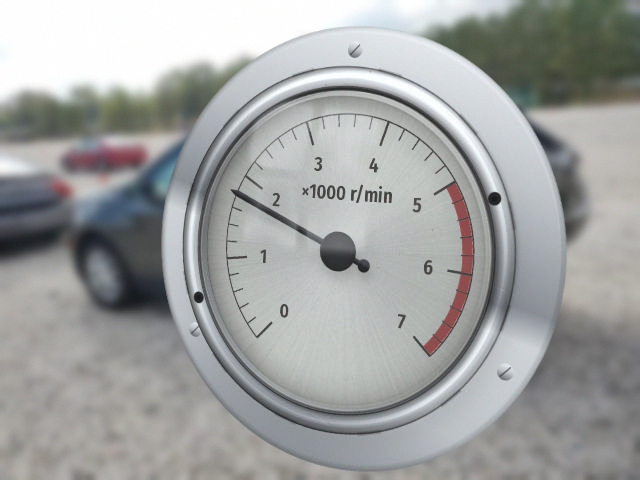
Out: **1800** rpm
